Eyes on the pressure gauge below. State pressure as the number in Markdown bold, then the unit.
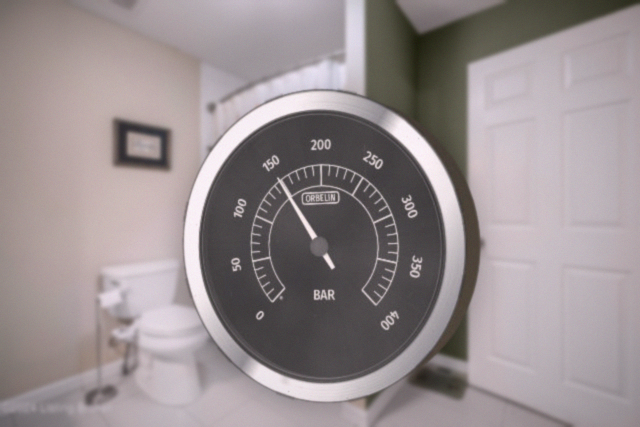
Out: **150** bar
